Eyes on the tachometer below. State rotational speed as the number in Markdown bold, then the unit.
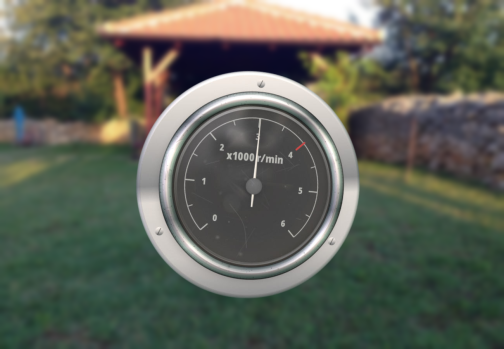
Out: **3000** rpm
